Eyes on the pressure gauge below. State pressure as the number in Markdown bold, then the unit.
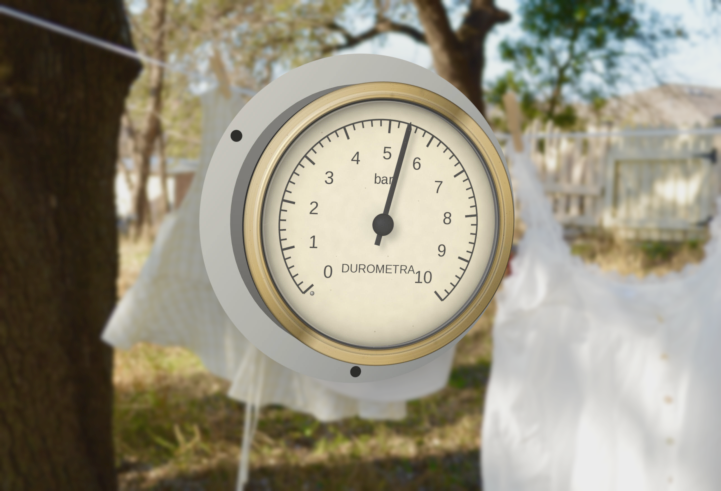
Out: **5.4** bar
